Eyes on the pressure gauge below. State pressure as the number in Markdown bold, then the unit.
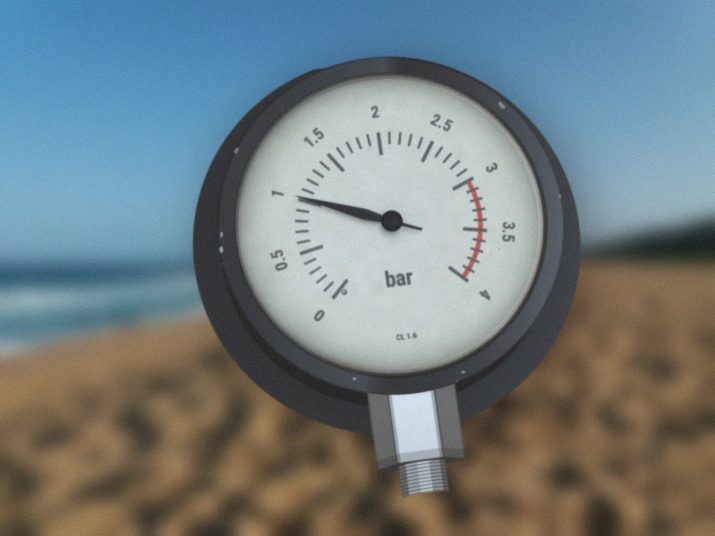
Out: **1** bar
